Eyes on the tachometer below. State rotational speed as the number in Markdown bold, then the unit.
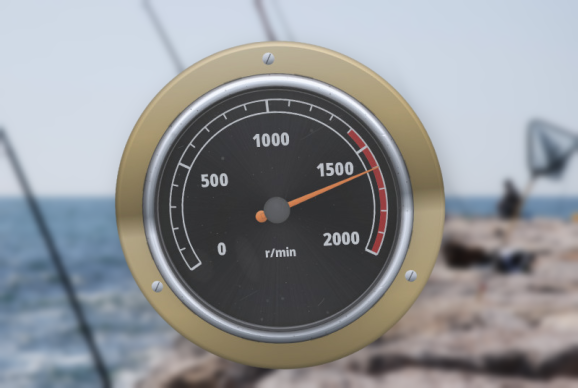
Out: **1600** rpm
